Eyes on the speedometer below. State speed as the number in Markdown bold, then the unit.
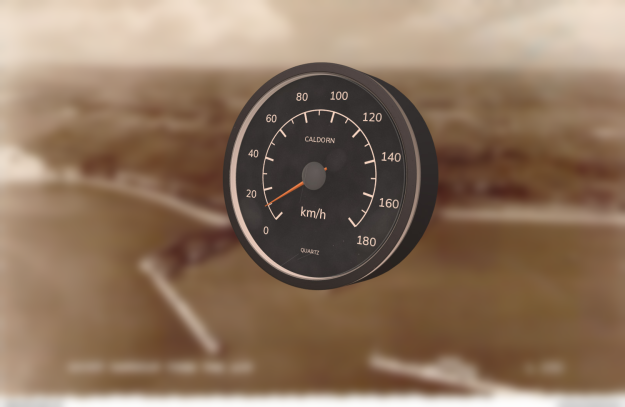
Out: **10** km/h
